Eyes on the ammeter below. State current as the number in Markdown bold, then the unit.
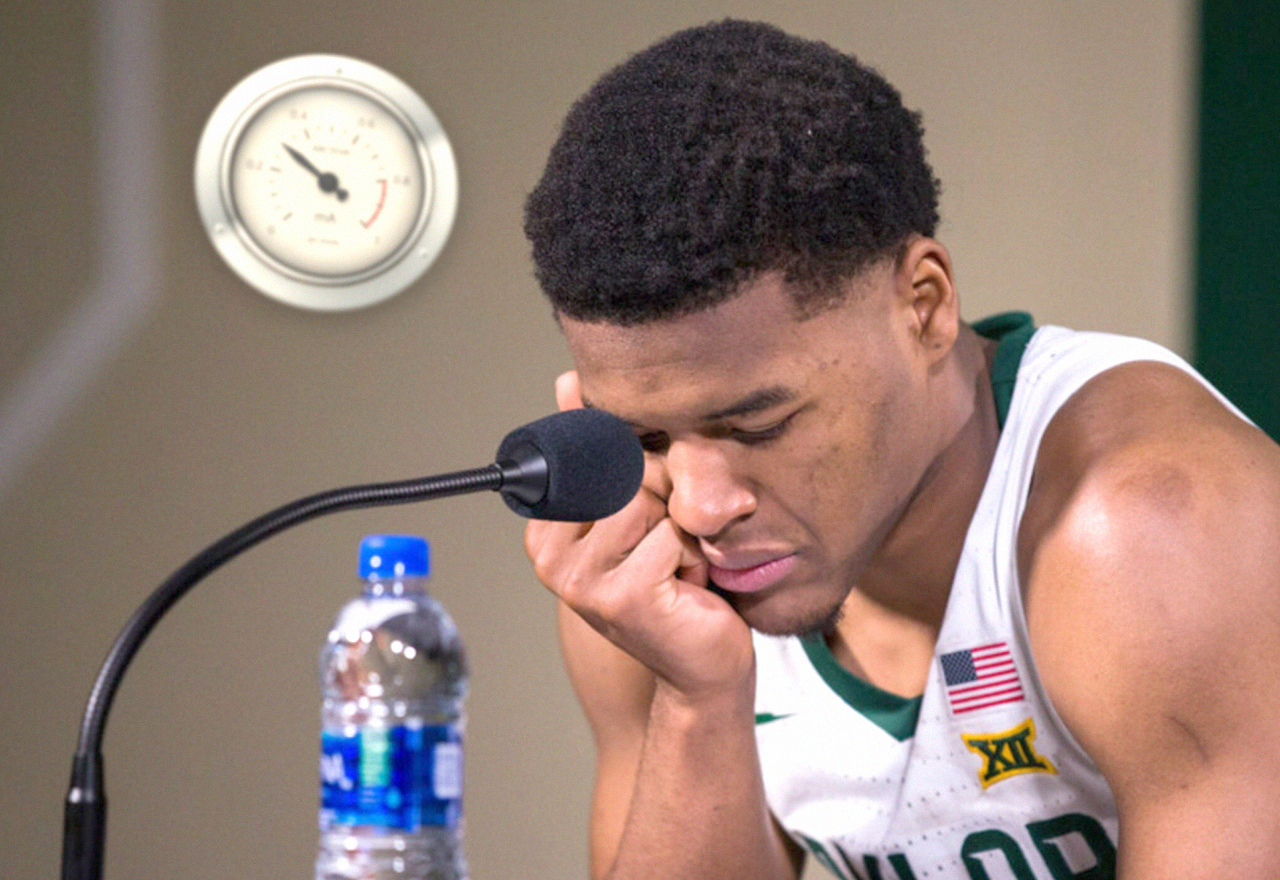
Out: **0.3** mA
